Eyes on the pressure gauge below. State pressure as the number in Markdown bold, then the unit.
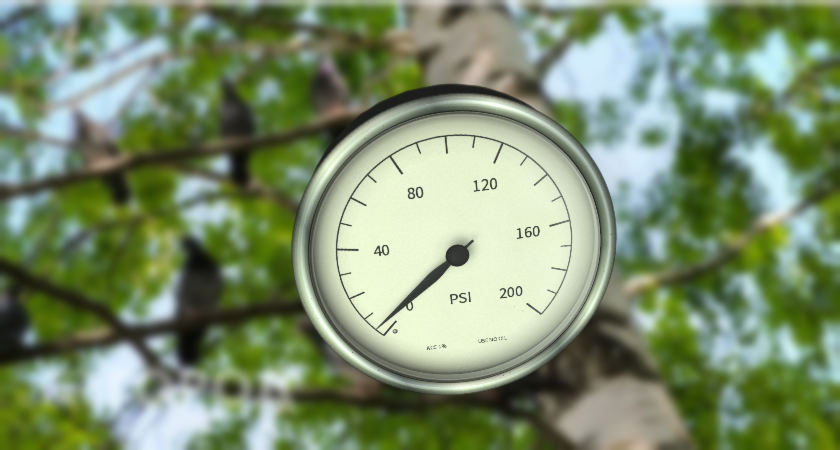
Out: **5** psi
